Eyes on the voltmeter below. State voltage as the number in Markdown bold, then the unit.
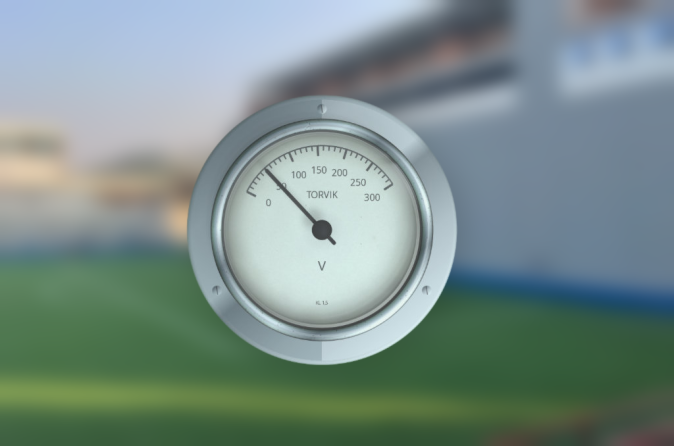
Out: **50** V
